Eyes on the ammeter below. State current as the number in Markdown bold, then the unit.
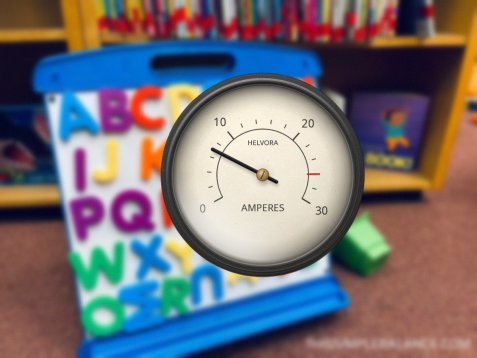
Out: **7** A
